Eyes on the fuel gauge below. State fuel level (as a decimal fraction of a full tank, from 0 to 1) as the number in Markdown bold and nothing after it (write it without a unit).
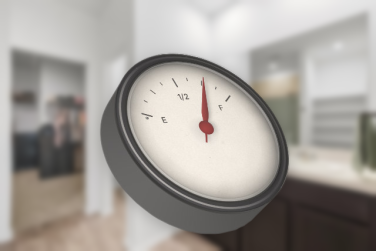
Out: **0.75**
